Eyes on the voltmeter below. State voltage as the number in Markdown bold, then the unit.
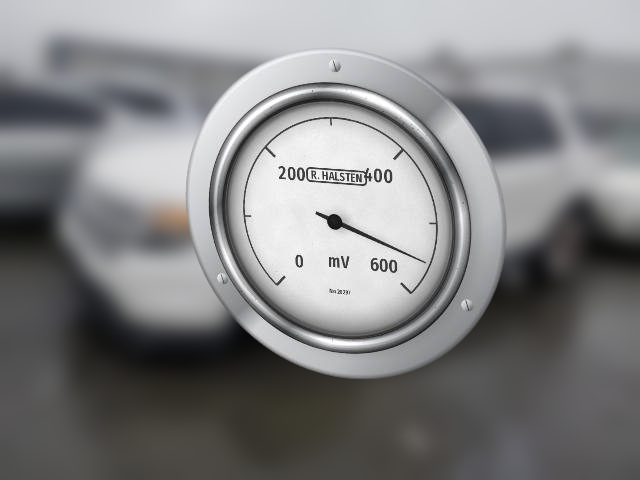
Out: **550** mV
